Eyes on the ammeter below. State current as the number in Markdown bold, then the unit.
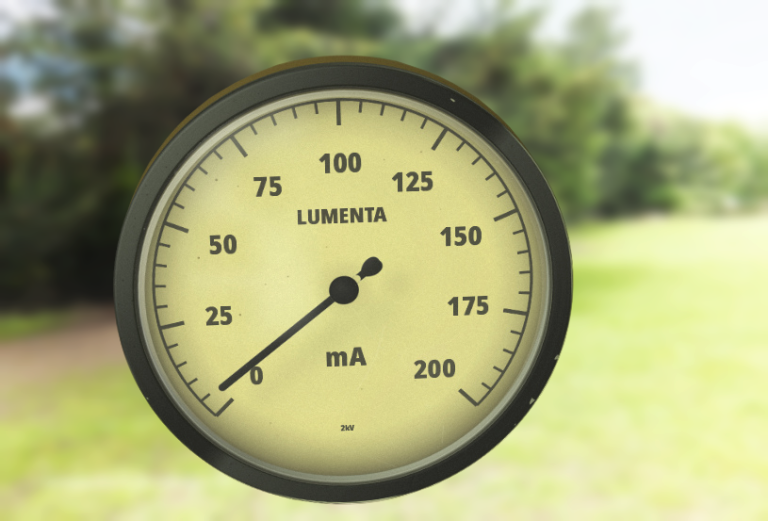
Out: **5** mA
